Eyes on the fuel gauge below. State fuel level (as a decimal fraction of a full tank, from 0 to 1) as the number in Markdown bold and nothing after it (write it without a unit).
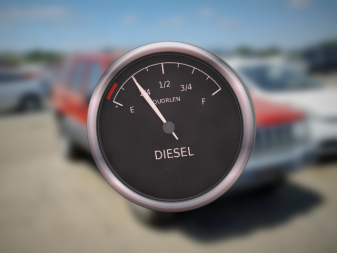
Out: **0.25**
